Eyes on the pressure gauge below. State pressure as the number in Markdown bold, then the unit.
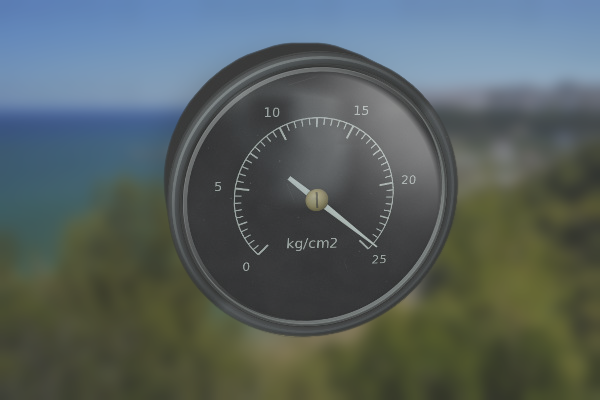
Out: **24.5** kg/cm²
